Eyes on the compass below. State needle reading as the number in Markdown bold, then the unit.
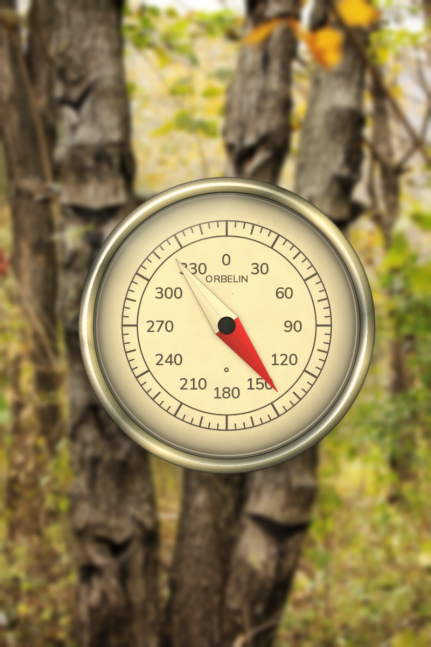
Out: **142.5** °
